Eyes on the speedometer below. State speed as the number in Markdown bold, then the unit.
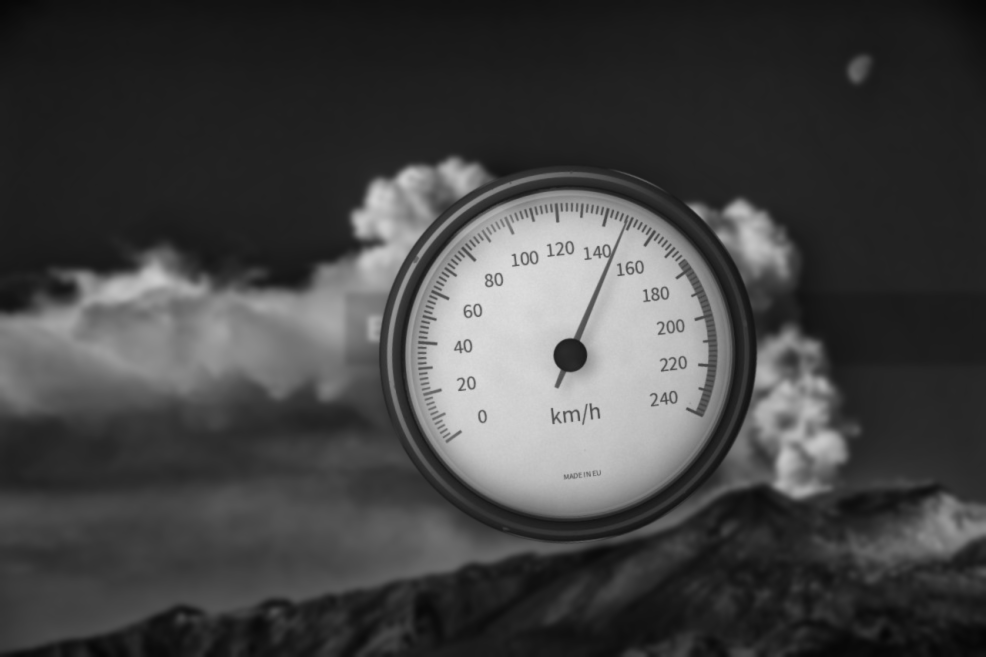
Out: **148** km/h
